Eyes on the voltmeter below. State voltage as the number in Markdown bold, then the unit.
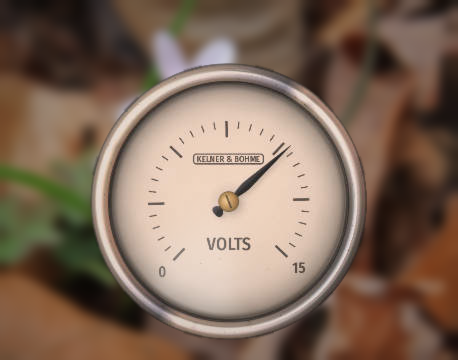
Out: **10.25** V
